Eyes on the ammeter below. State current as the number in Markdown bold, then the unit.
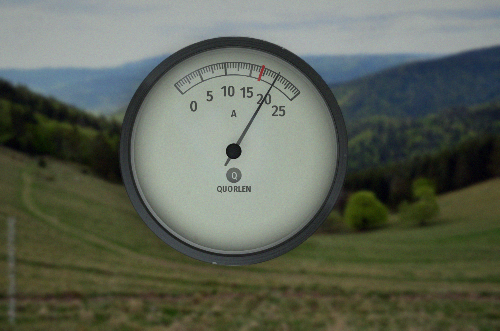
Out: **20** A
